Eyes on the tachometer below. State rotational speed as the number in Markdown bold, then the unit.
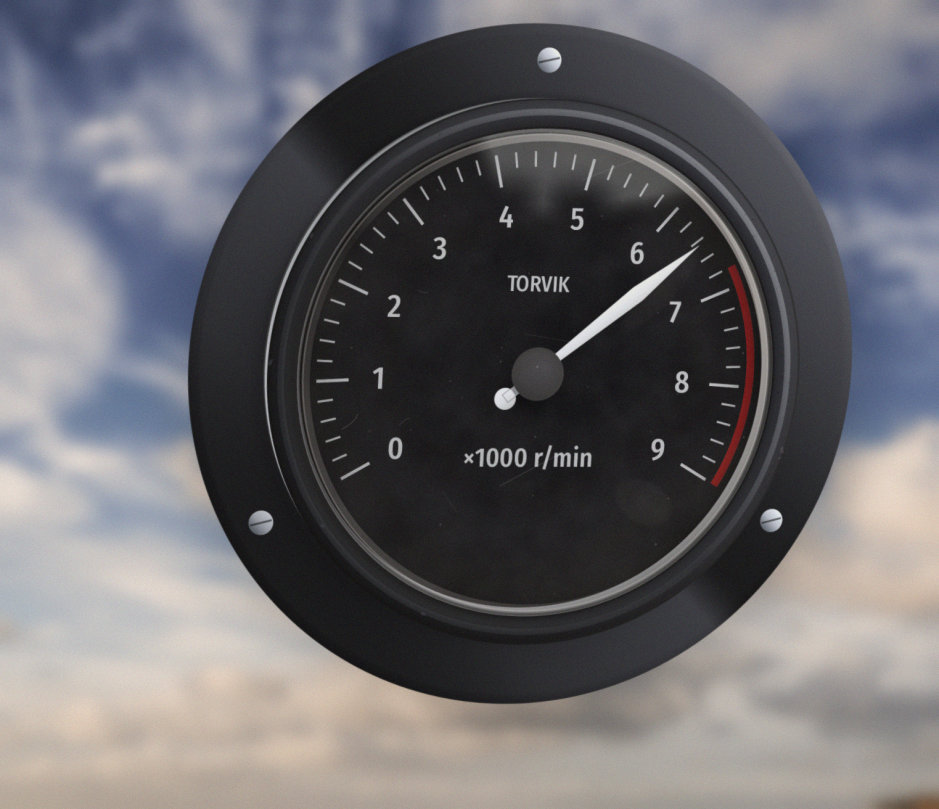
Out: **6400** rpm
